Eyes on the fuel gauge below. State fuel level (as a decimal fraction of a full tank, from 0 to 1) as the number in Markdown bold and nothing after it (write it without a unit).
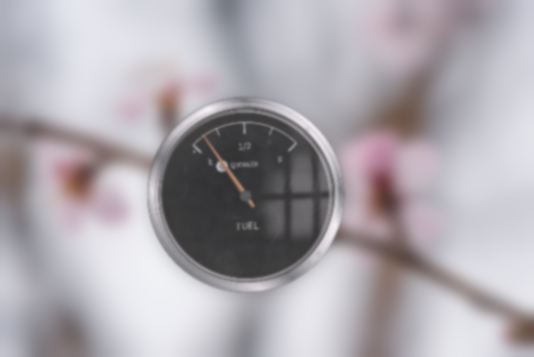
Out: **0.125**
